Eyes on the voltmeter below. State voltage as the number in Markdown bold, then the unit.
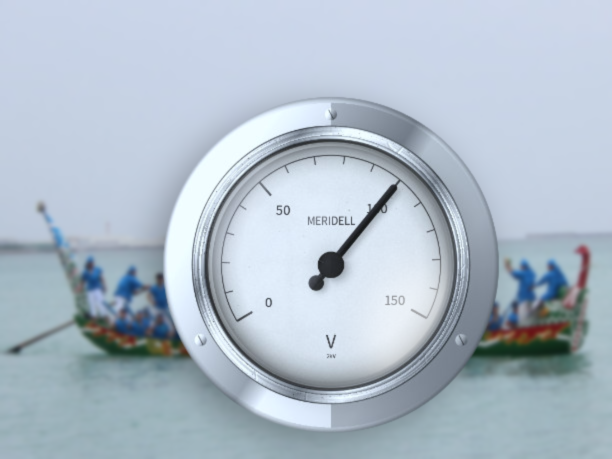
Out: **100** V
